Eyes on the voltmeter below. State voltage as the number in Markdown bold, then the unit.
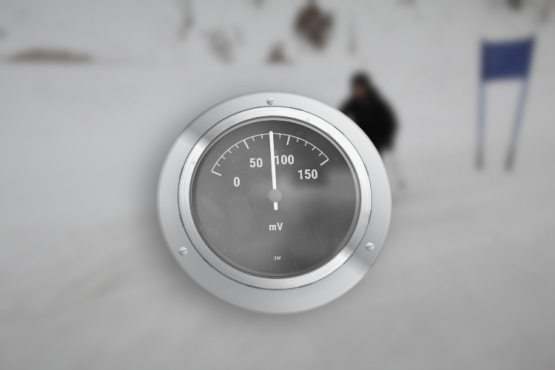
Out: **80** mV
